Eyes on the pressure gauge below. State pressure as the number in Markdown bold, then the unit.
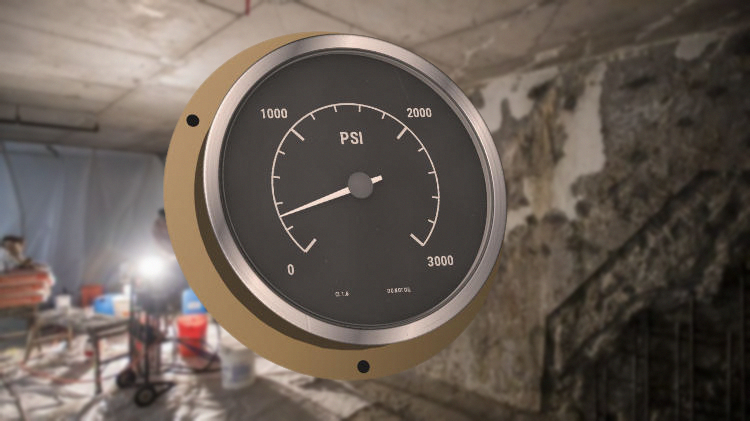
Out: **300** psi
